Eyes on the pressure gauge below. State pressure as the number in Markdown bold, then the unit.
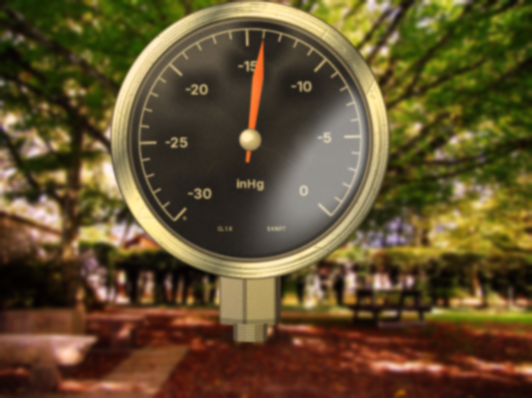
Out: **-14** inHg
